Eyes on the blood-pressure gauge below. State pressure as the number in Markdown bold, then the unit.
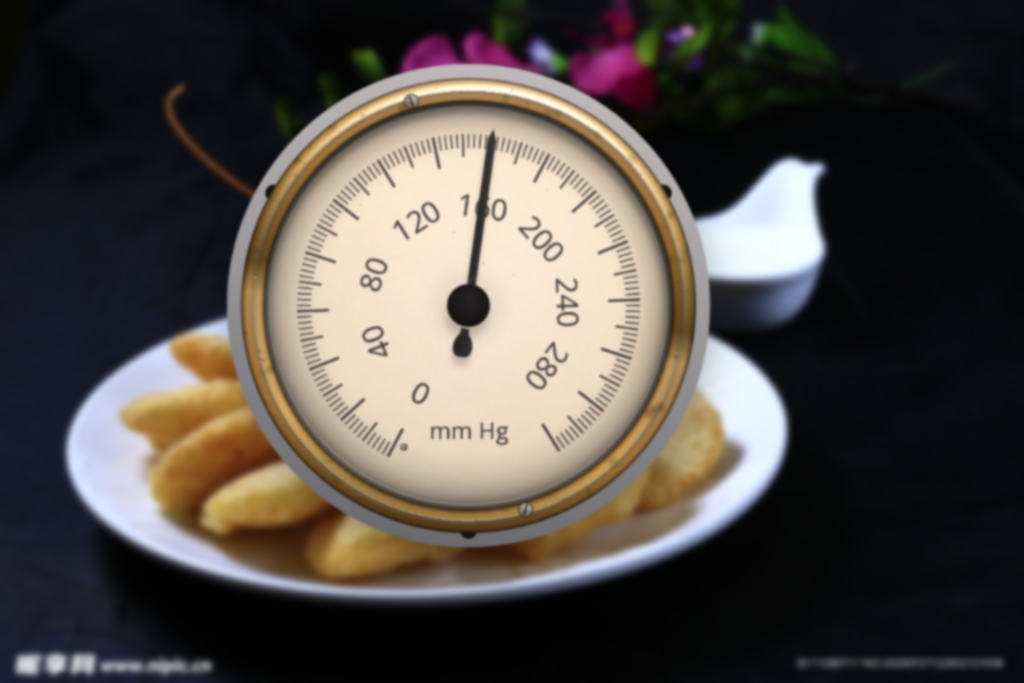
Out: **160** mmHg
